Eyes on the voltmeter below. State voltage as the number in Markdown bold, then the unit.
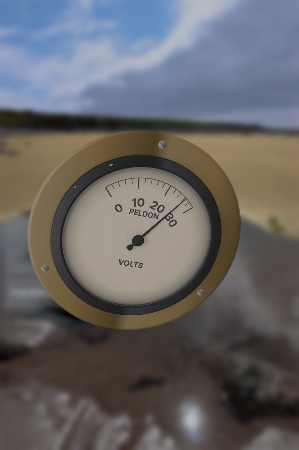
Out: **26** V
